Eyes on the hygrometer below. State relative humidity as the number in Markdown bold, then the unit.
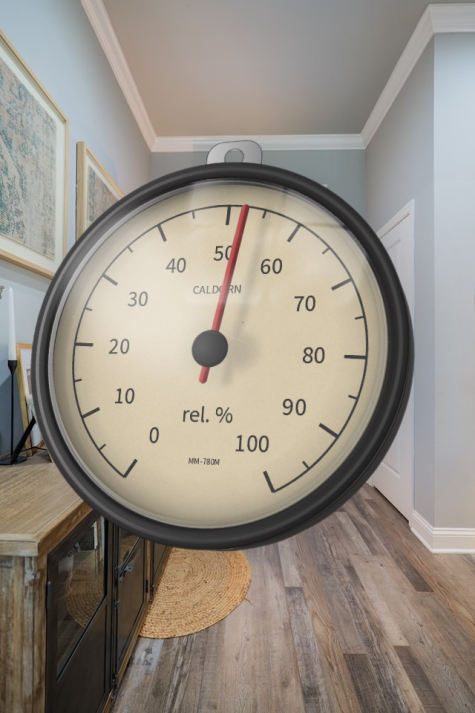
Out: **52.5** %
